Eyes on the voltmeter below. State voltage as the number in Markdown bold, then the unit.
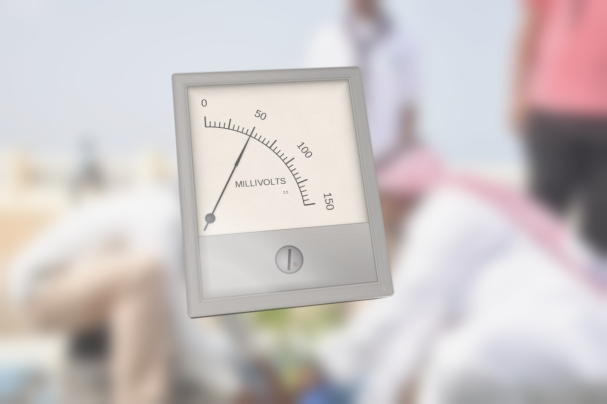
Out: **50** mV
